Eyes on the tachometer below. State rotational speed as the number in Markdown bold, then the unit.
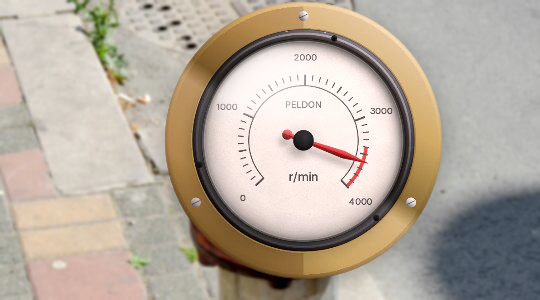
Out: **3600** rpm
